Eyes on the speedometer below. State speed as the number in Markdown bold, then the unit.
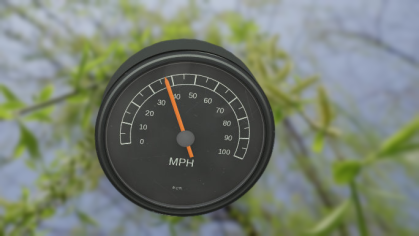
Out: **37.5** mph
